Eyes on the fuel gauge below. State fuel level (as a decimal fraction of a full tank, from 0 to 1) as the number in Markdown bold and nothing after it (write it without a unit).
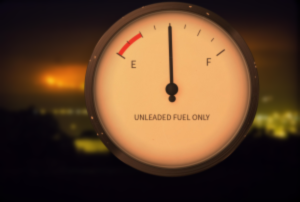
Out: **0.5**
